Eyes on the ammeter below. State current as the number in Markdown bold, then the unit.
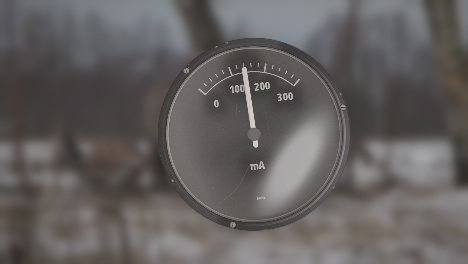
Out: **140** mA
